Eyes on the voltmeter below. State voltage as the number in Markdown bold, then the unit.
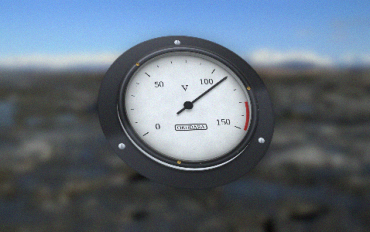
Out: **110** V
